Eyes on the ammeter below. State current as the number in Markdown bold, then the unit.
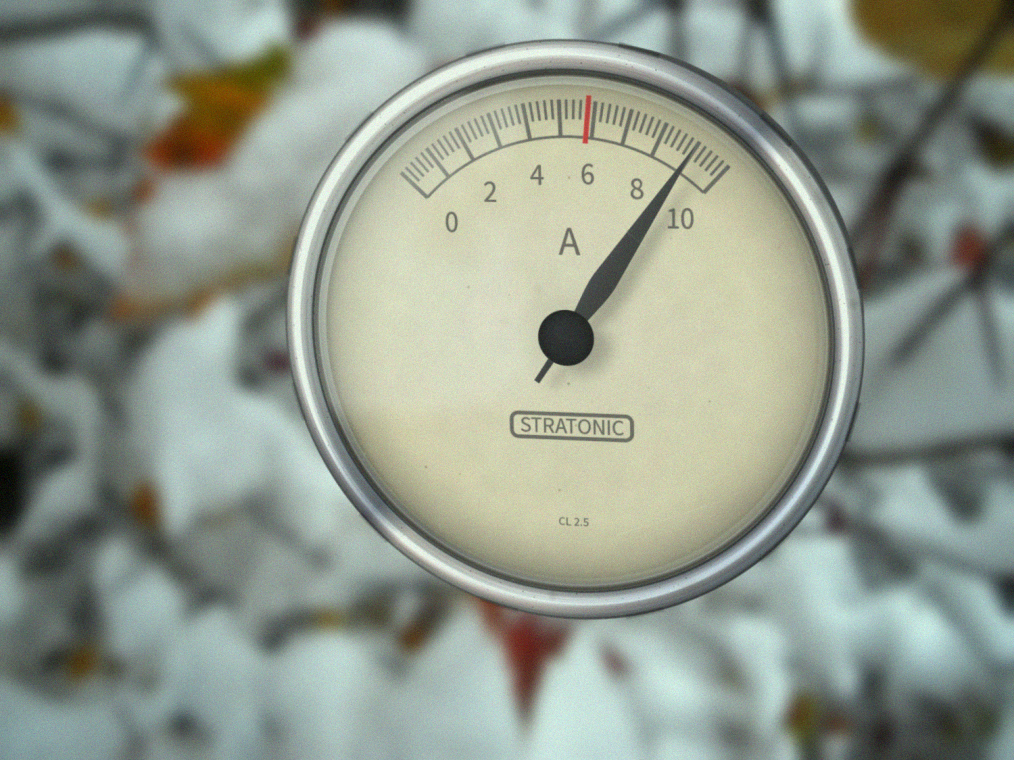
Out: **9** A
